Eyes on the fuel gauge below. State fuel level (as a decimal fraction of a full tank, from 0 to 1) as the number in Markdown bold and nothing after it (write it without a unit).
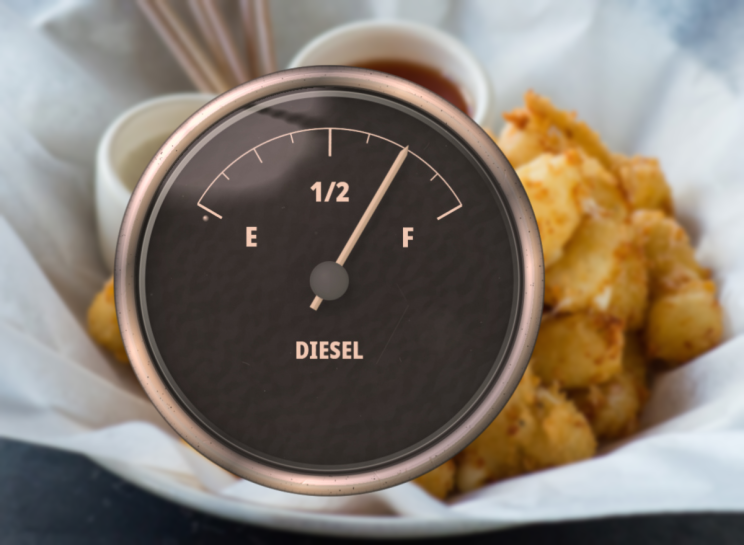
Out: **0.75**
